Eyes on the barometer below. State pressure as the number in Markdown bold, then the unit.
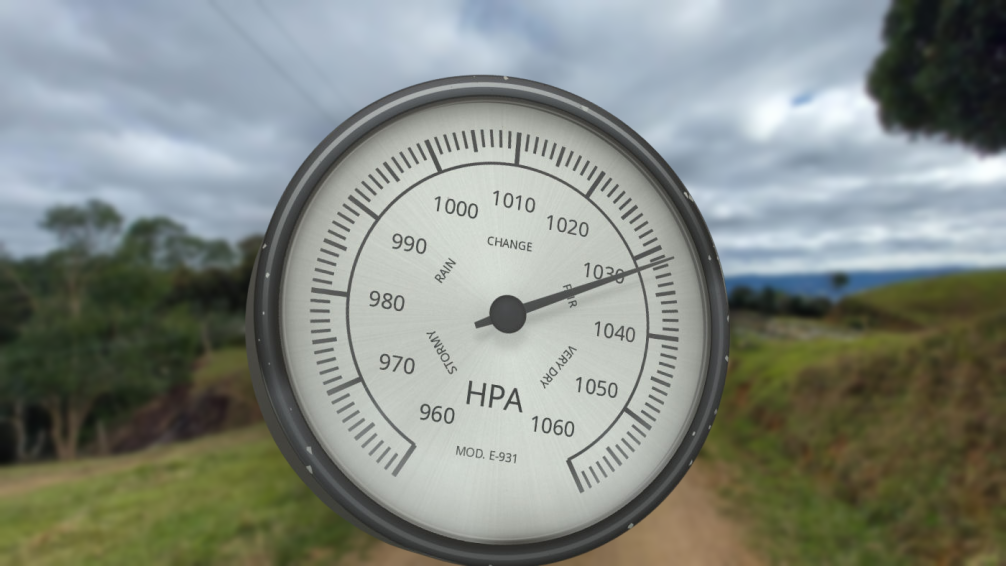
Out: **1031.5** hPa
